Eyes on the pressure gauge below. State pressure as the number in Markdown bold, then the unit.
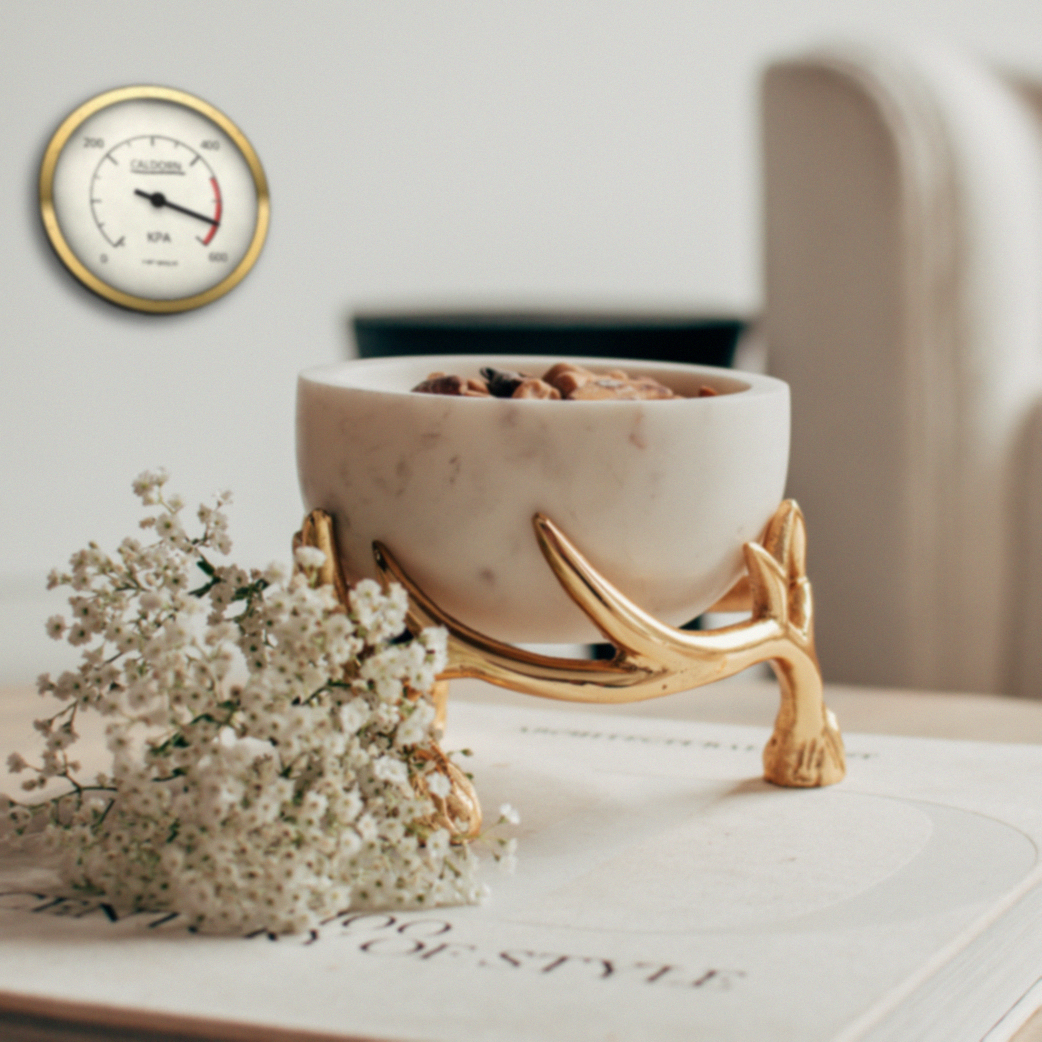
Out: **550** kPa
